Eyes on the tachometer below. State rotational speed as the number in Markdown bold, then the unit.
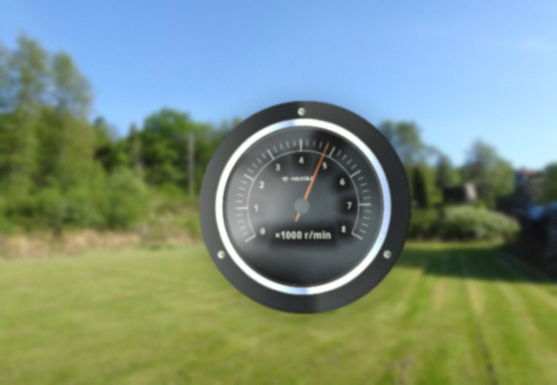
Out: **4800** rpm
